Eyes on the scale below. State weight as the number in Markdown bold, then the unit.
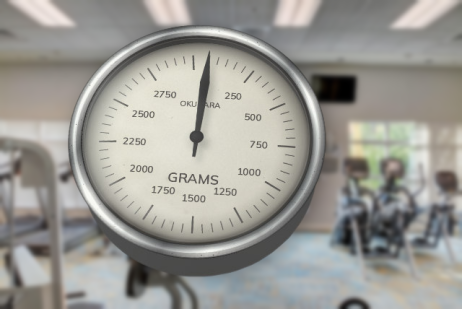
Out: **0** g
